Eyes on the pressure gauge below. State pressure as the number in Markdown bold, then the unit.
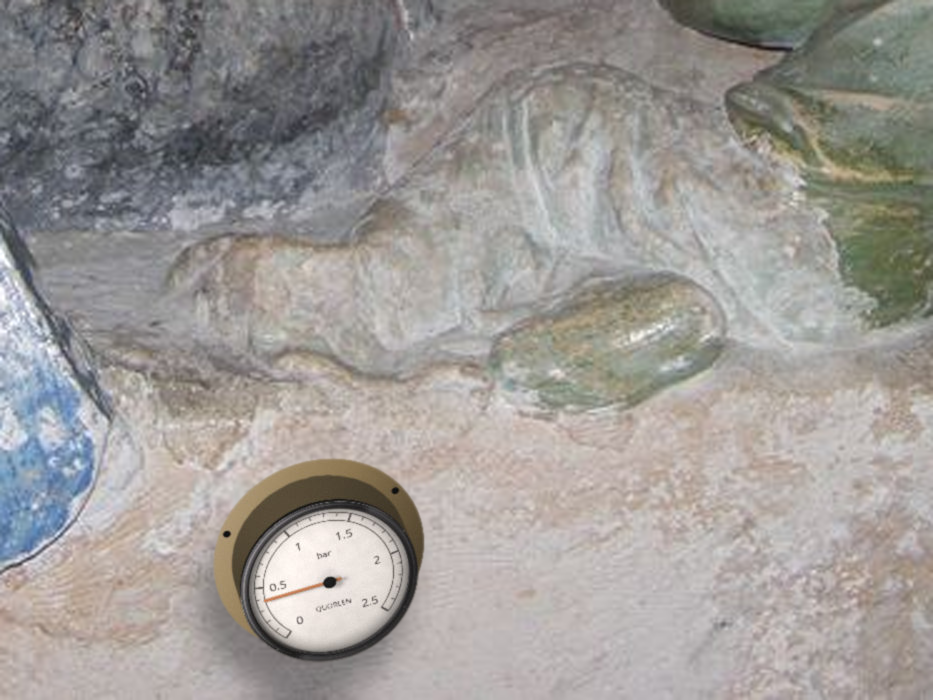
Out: **0.4** bar
